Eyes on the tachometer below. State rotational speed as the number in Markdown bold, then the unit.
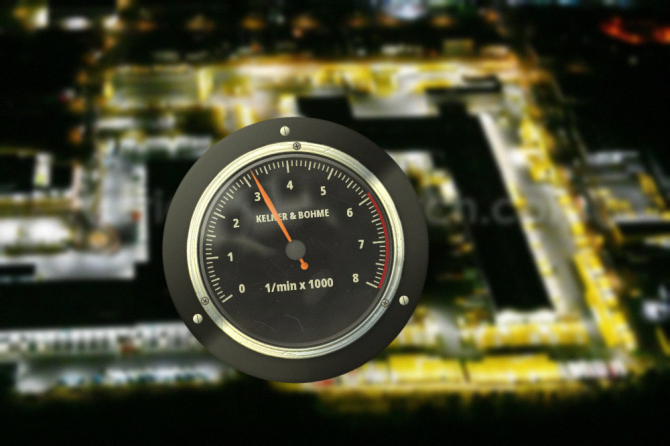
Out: **3200** rpm
